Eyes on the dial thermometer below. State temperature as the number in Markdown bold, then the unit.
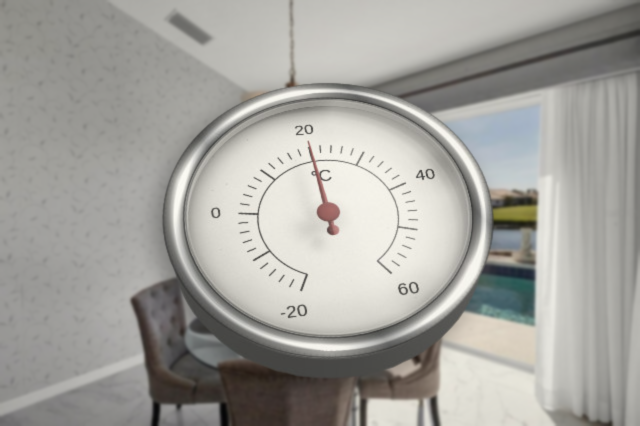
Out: **20** °C
